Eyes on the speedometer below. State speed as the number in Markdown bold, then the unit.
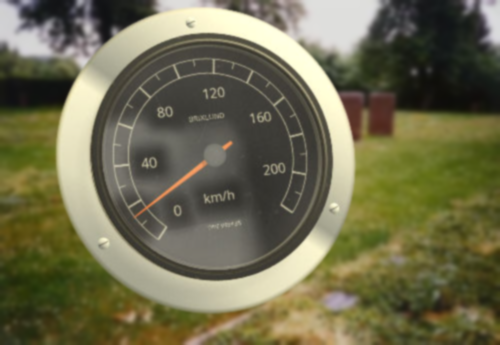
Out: **15** km/h
